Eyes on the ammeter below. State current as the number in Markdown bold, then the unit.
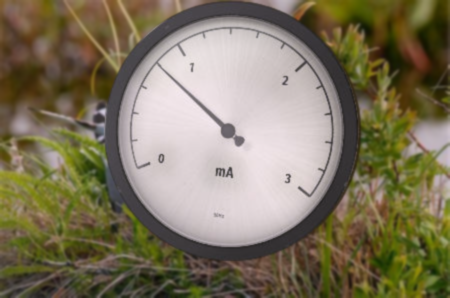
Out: **0.8** mA
